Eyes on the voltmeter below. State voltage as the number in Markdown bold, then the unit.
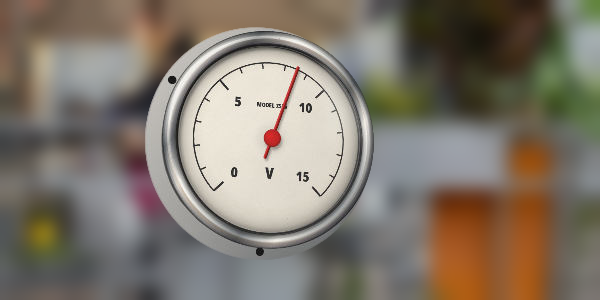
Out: **8.5** V
